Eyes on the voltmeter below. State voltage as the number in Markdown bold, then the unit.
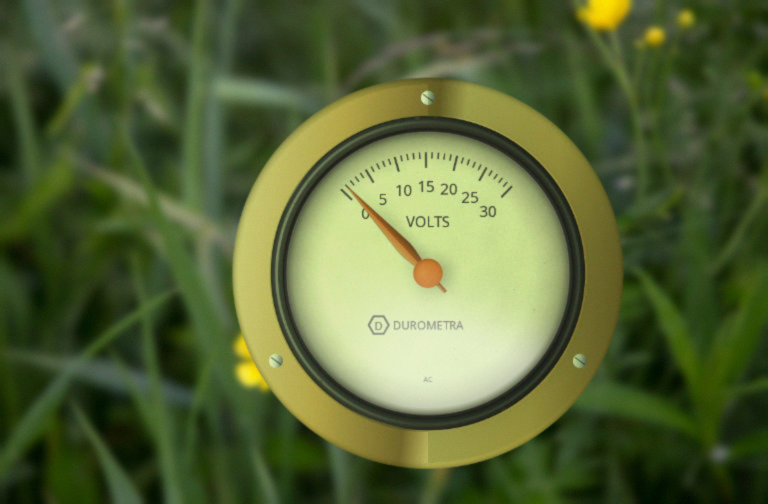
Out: **1** V
